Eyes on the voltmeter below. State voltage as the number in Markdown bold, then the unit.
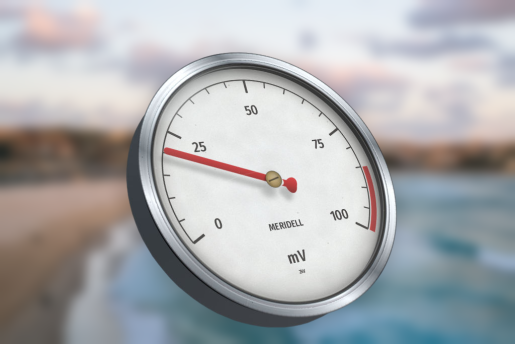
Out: **20** mV
